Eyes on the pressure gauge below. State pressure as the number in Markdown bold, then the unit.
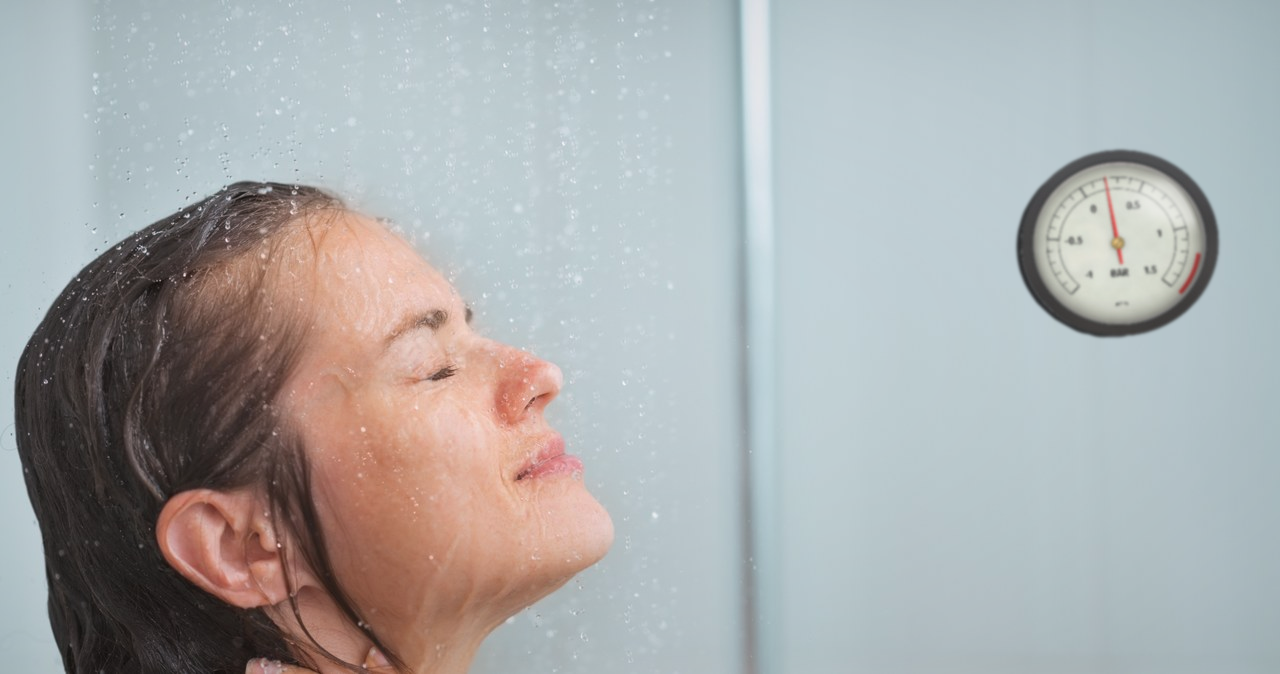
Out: **0.2** bar
